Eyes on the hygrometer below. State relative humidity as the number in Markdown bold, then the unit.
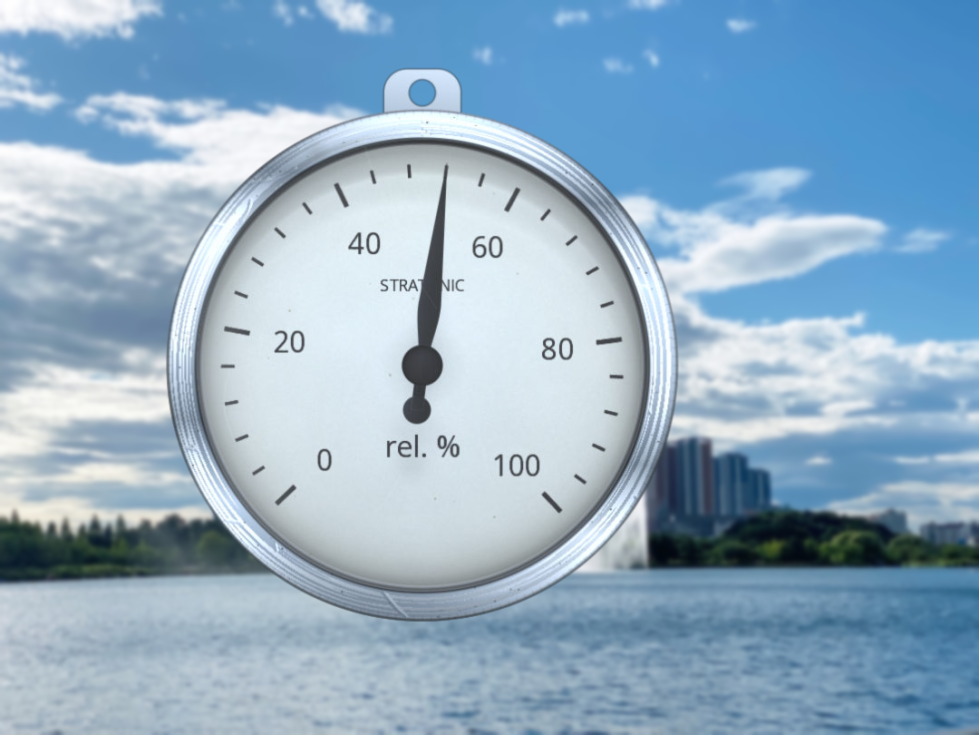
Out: **52** %
